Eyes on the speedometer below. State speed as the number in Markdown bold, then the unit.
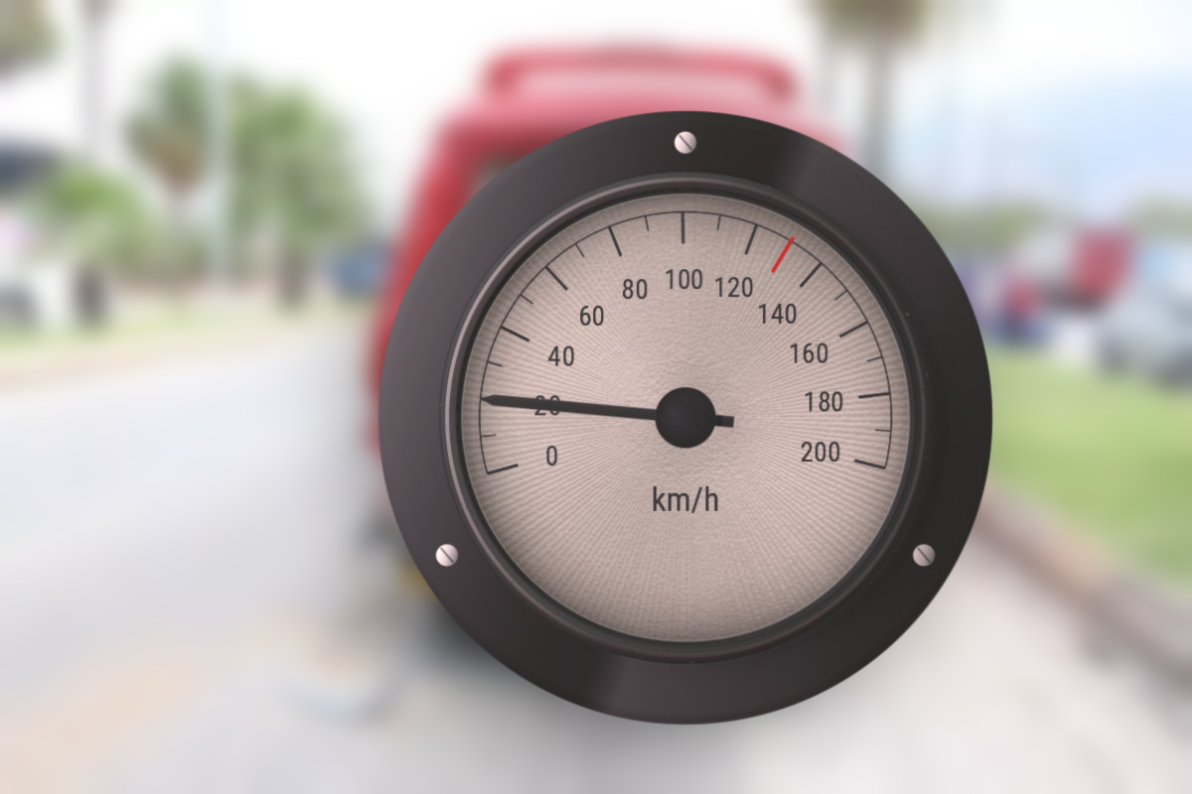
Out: **20** km/h
